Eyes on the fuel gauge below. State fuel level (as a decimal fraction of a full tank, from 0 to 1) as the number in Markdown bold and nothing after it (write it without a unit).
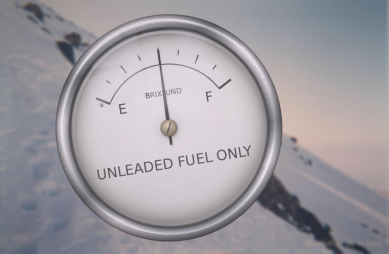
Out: **0.5**
